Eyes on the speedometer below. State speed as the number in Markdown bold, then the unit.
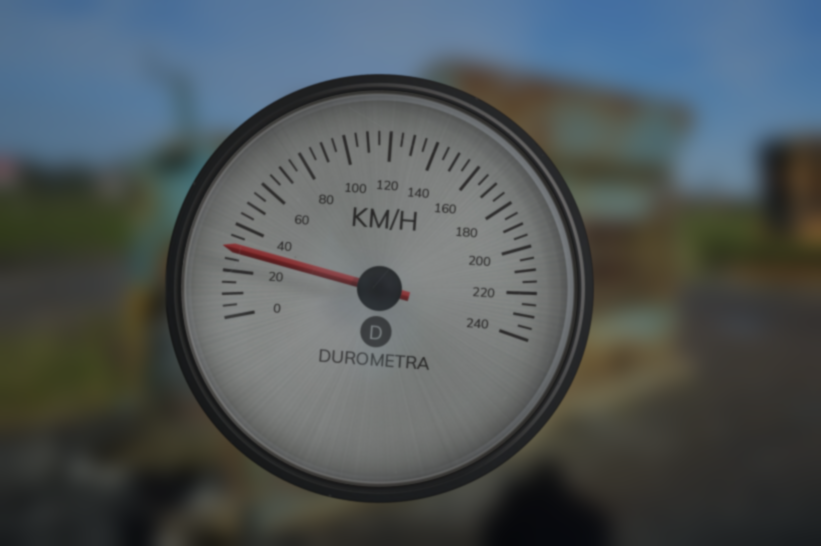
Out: **30** km/h
